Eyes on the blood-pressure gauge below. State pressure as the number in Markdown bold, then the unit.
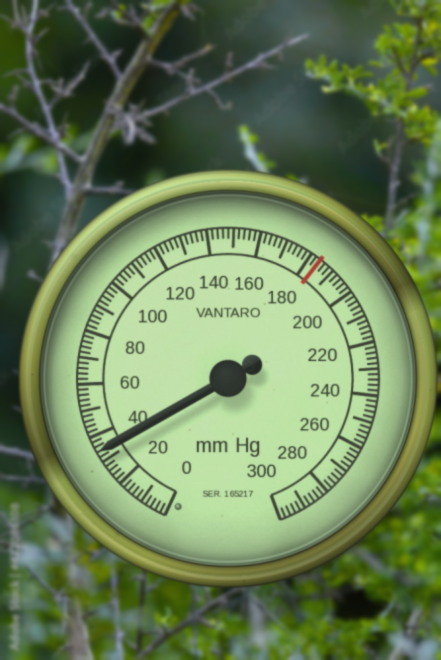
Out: **34** mmHg
